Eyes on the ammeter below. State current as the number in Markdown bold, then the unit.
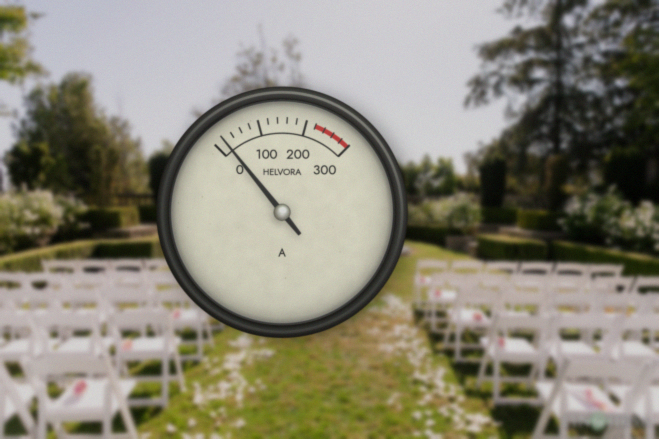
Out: **20** A
